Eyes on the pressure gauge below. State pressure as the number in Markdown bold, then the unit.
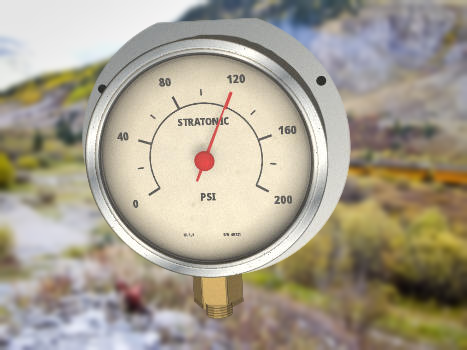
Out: **120** psi
